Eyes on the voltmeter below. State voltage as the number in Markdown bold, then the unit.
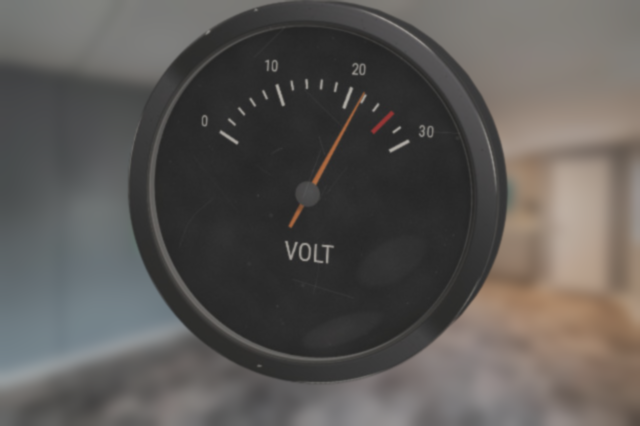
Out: **22** V
